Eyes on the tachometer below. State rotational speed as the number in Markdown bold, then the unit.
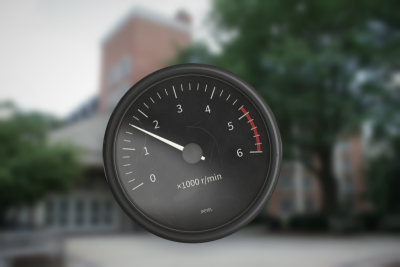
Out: **1600** rpm
